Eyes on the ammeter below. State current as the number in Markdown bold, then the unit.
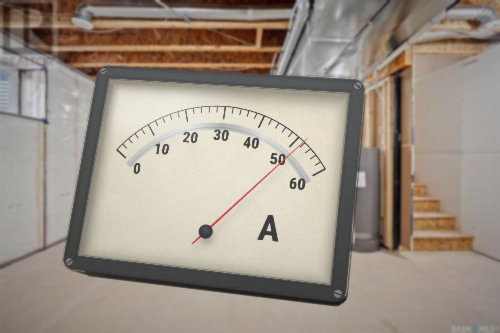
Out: **52** A
